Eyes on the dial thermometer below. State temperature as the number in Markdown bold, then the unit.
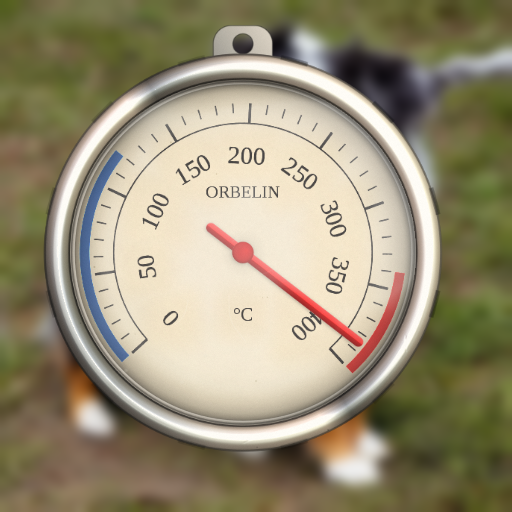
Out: **385** °C
